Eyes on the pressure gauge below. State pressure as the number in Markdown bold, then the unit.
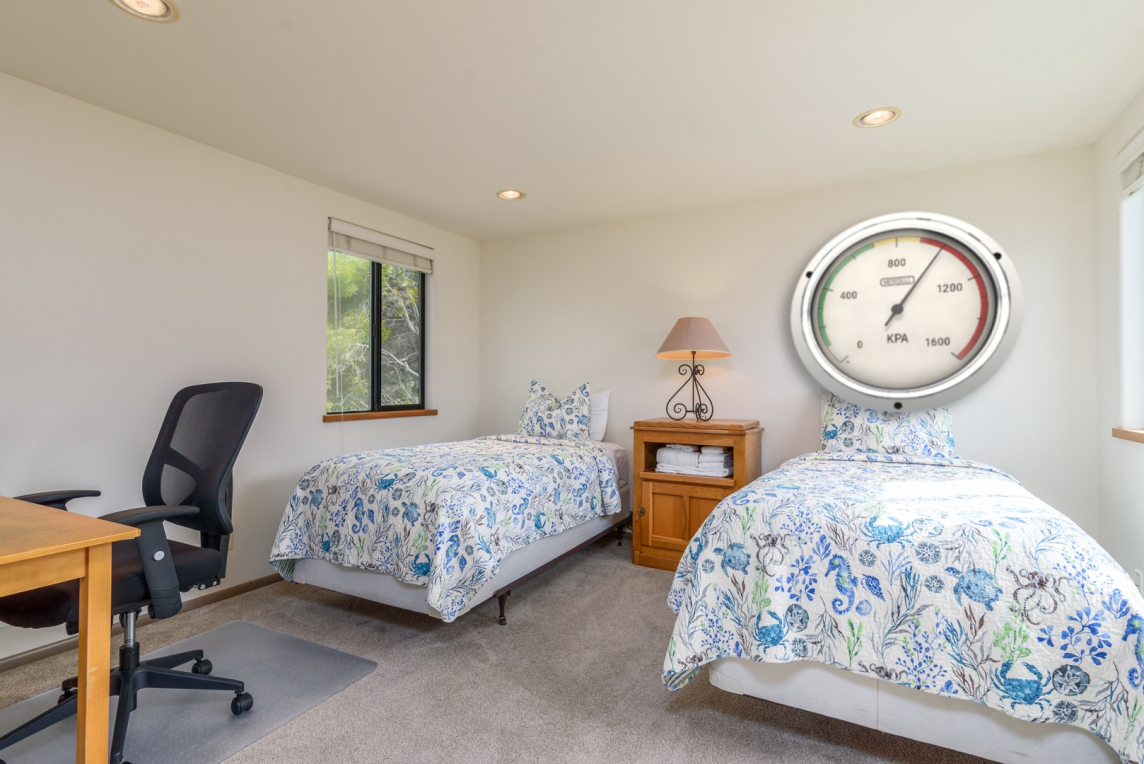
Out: **1000** kPa
